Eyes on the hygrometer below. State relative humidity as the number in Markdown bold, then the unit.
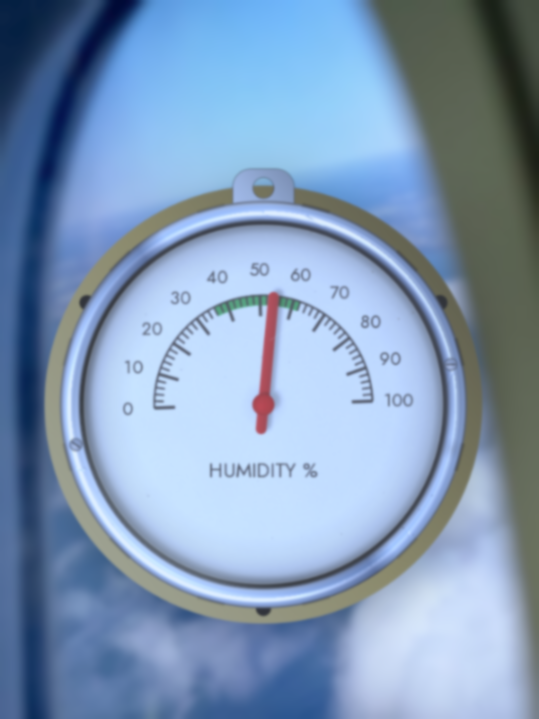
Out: **54** %
